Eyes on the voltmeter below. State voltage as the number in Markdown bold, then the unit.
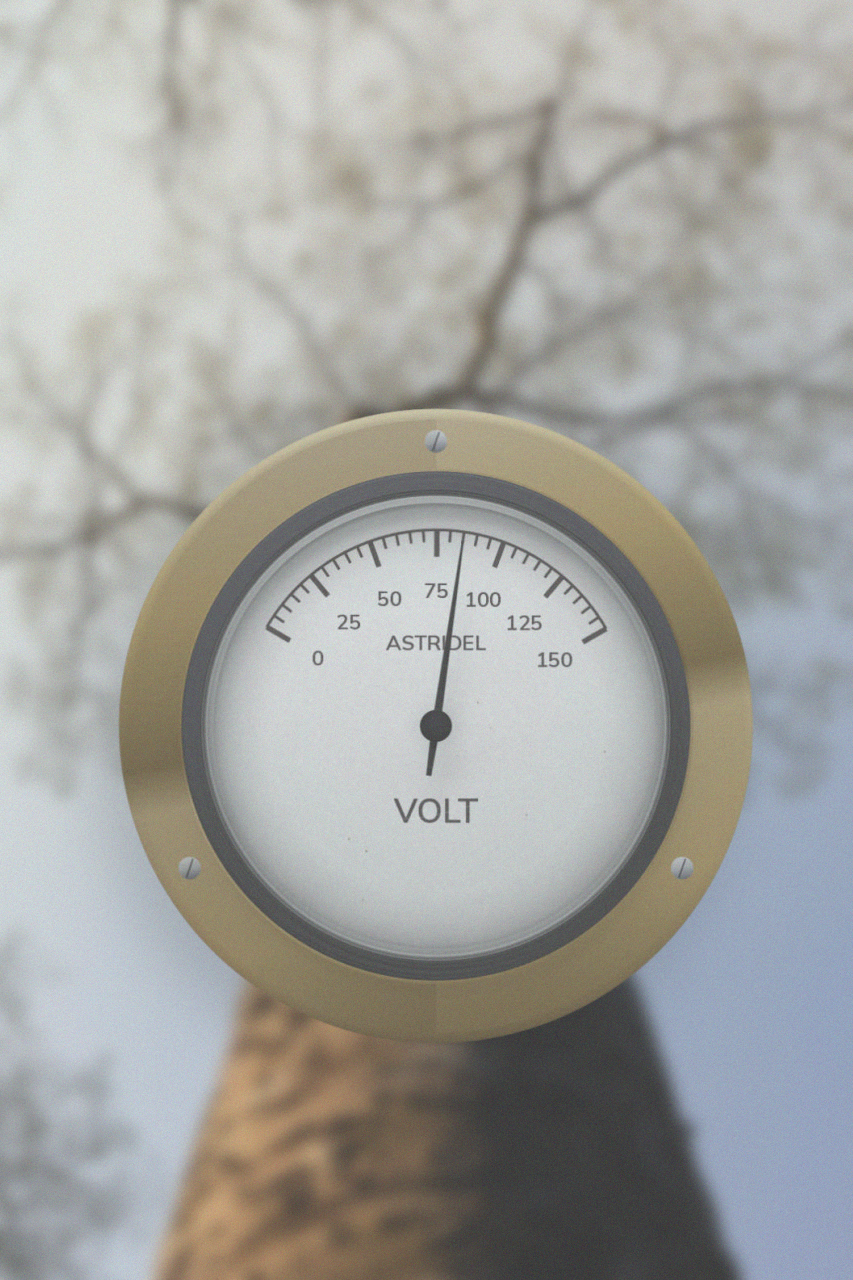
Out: **85** V
